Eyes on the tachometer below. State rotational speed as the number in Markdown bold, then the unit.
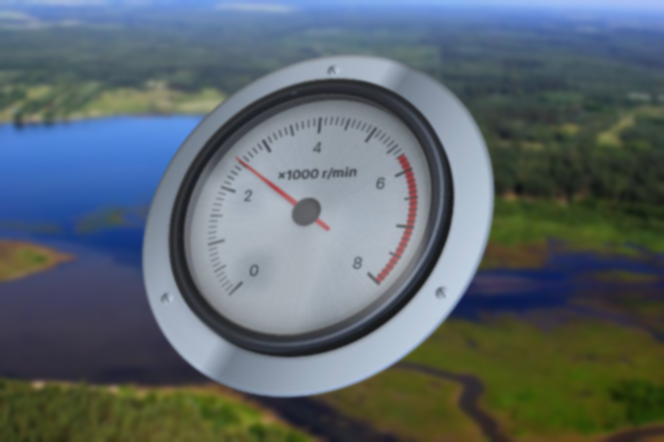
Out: **2500** rpm
